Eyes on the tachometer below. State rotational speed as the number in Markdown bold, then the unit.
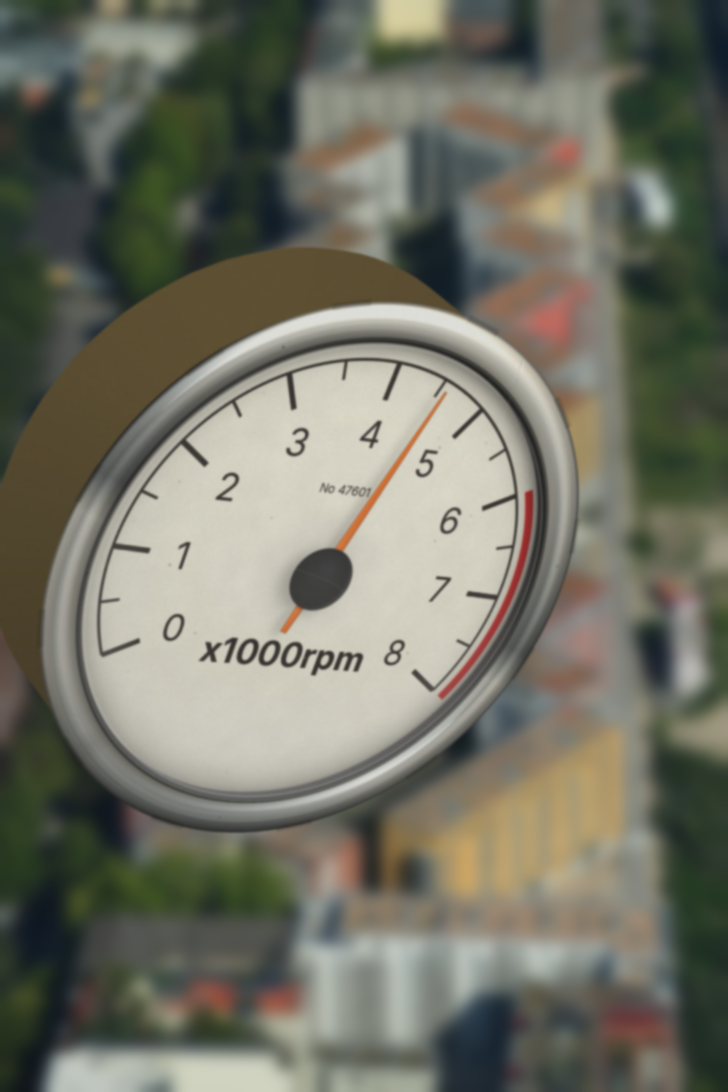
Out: **4500** rpm
